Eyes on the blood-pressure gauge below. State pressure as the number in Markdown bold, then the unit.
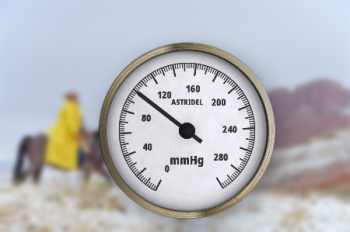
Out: **100** mmHg
